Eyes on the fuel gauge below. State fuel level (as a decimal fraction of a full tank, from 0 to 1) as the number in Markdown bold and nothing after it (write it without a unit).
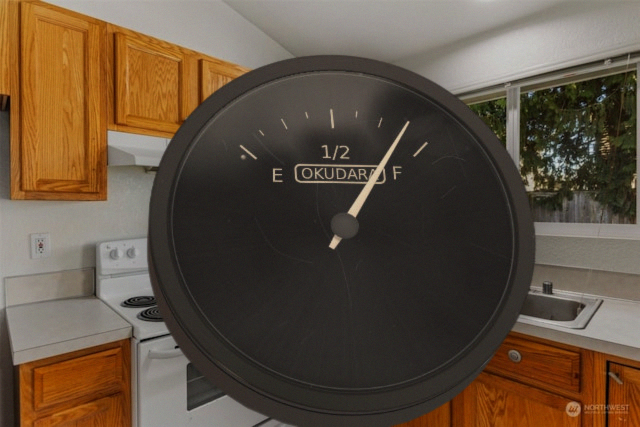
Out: **0.875**
